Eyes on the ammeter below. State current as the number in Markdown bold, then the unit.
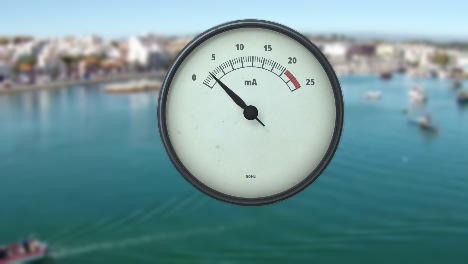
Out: **2.5** mA
